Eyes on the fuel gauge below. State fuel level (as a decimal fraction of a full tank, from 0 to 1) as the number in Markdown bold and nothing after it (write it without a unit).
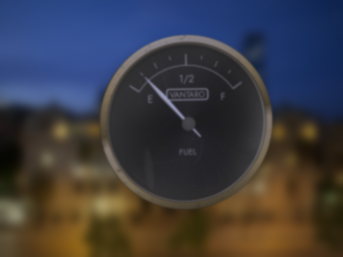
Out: **0.125**
